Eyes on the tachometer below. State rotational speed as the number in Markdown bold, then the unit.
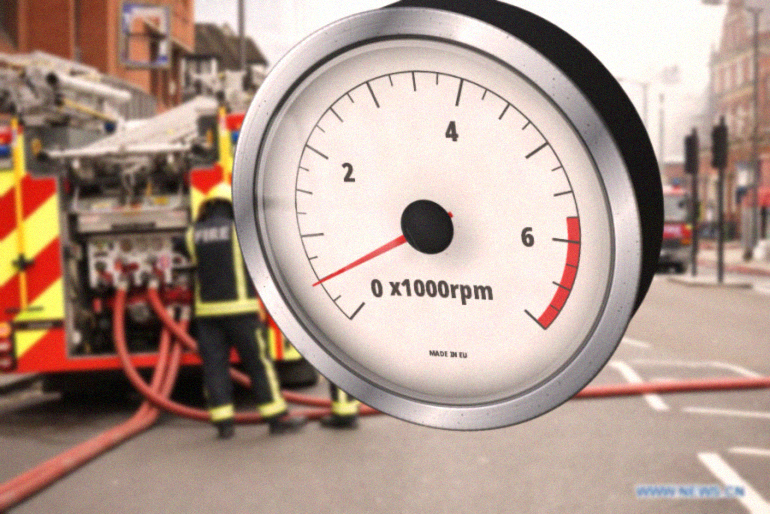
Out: **500** rpm
